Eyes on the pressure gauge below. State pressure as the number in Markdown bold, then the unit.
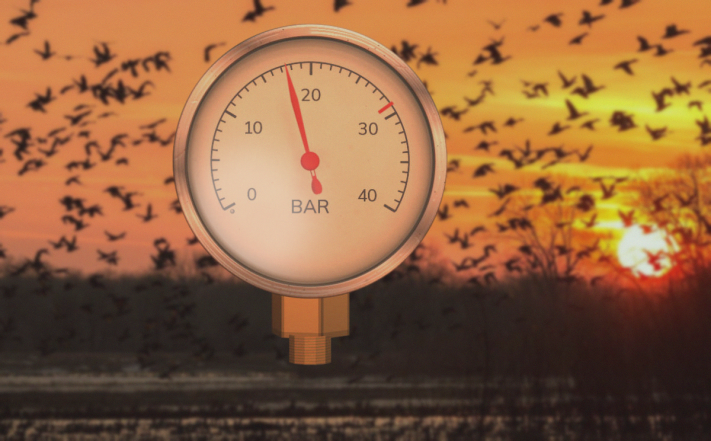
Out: **17.5** bar
